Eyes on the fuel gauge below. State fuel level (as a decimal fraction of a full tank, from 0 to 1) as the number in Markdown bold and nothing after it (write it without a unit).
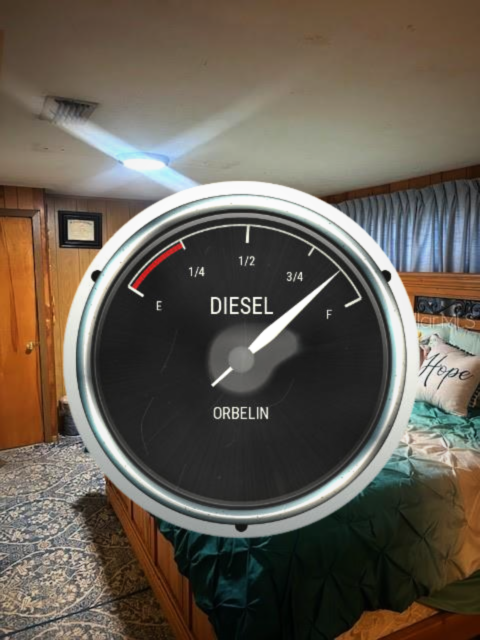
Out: **0.875**
